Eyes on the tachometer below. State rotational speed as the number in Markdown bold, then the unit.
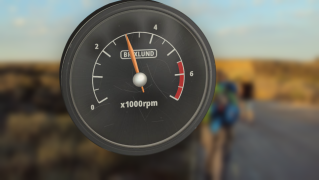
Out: **3000** rpm
